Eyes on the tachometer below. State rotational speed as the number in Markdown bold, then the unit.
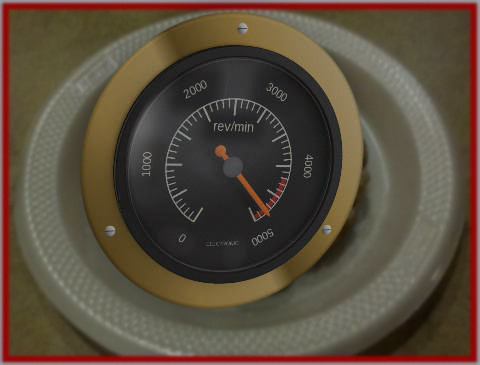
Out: **4800** rpm
